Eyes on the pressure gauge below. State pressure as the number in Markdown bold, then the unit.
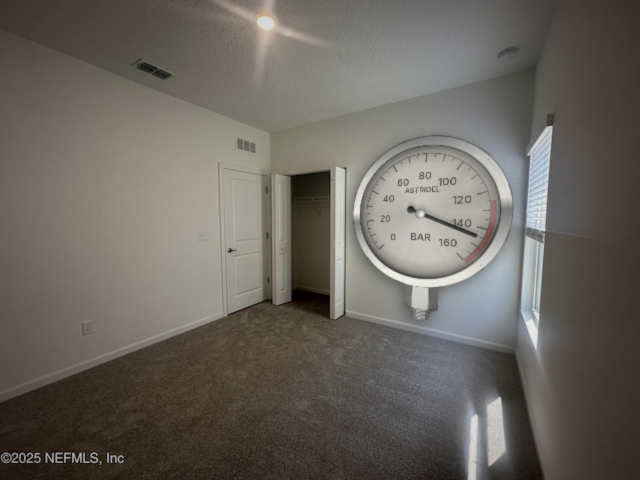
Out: **145** bar
